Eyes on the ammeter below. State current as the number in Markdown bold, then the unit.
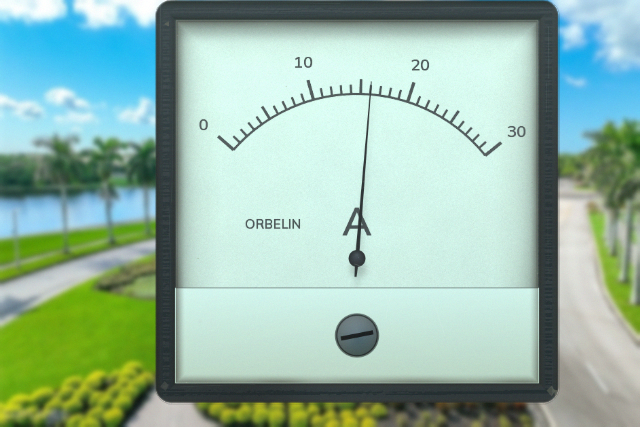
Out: **16** A
